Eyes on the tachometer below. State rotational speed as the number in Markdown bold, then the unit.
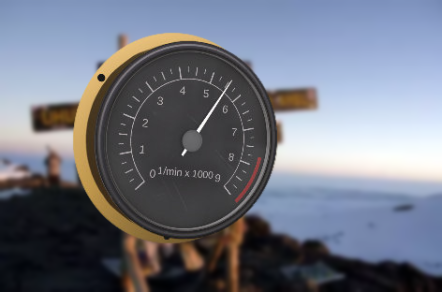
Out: **5500** rpm
